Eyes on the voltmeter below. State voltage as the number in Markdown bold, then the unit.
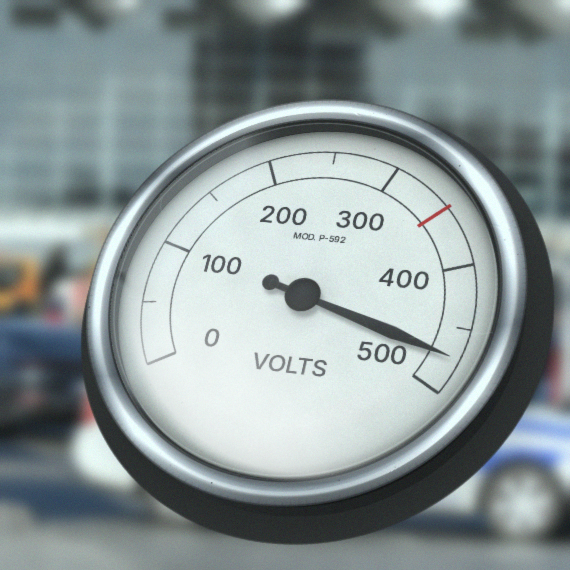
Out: **475** V
